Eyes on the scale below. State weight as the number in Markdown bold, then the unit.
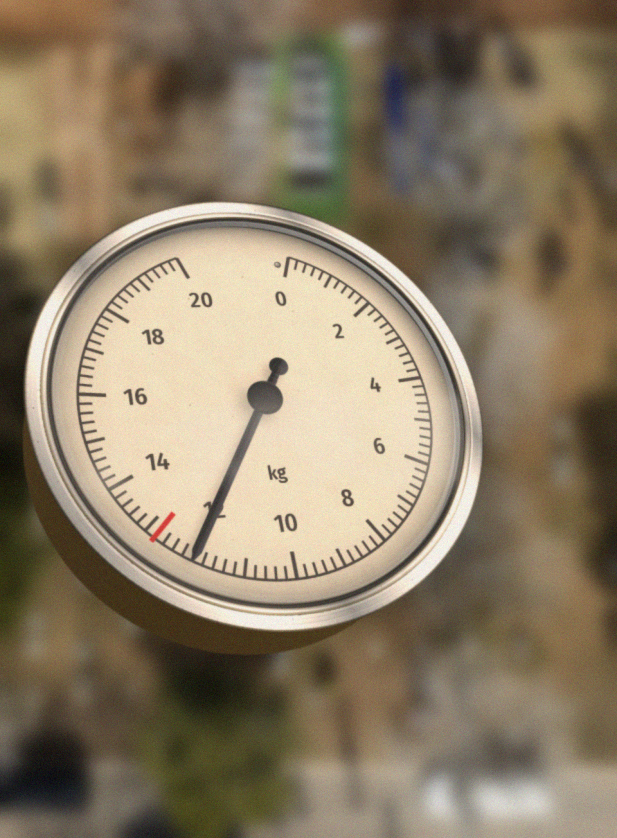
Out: **12** kg
